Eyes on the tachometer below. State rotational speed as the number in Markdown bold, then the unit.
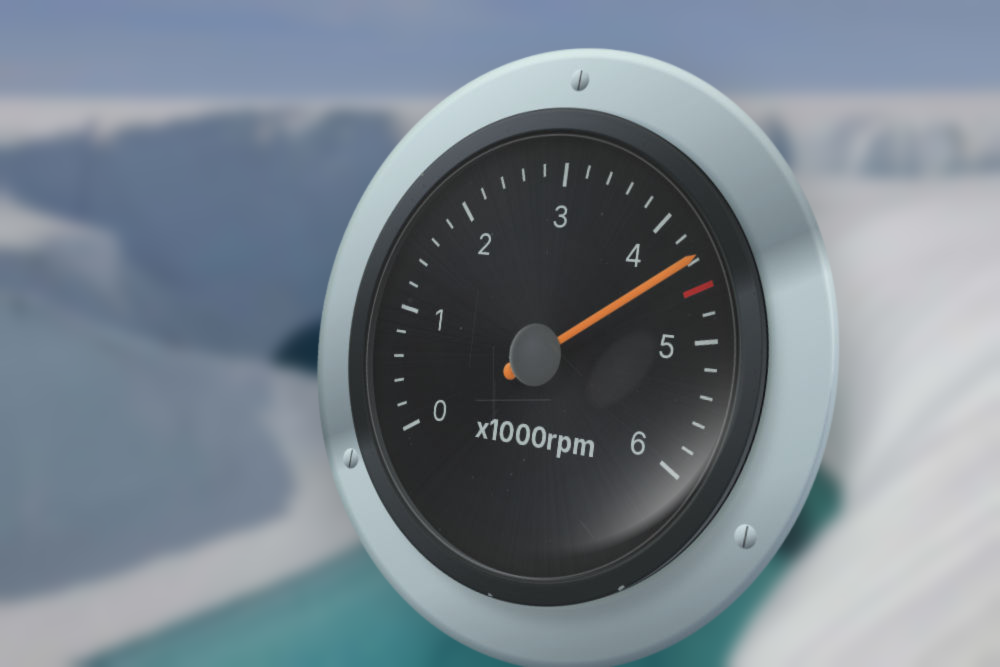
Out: **4400** rpm
